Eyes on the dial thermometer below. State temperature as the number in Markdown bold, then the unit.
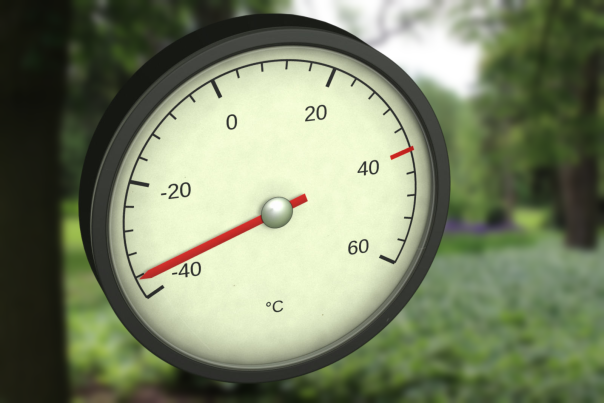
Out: **-36** °C
